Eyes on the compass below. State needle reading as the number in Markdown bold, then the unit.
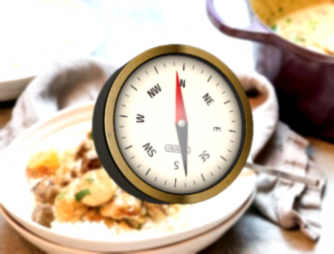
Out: **350** °
